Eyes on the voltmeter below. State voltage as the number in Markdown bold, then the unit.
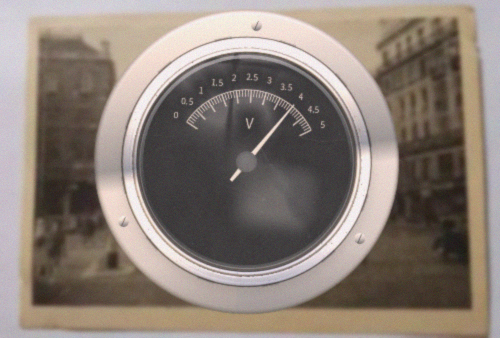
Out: **4** V
